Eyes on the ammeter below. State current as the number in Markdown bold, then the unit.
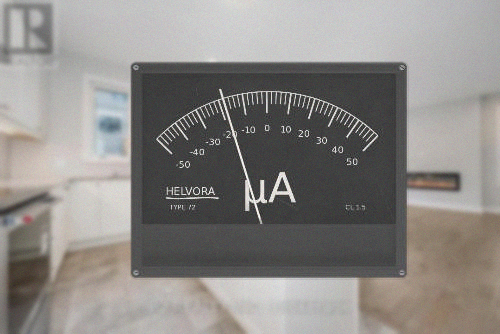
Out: **-18** µA
